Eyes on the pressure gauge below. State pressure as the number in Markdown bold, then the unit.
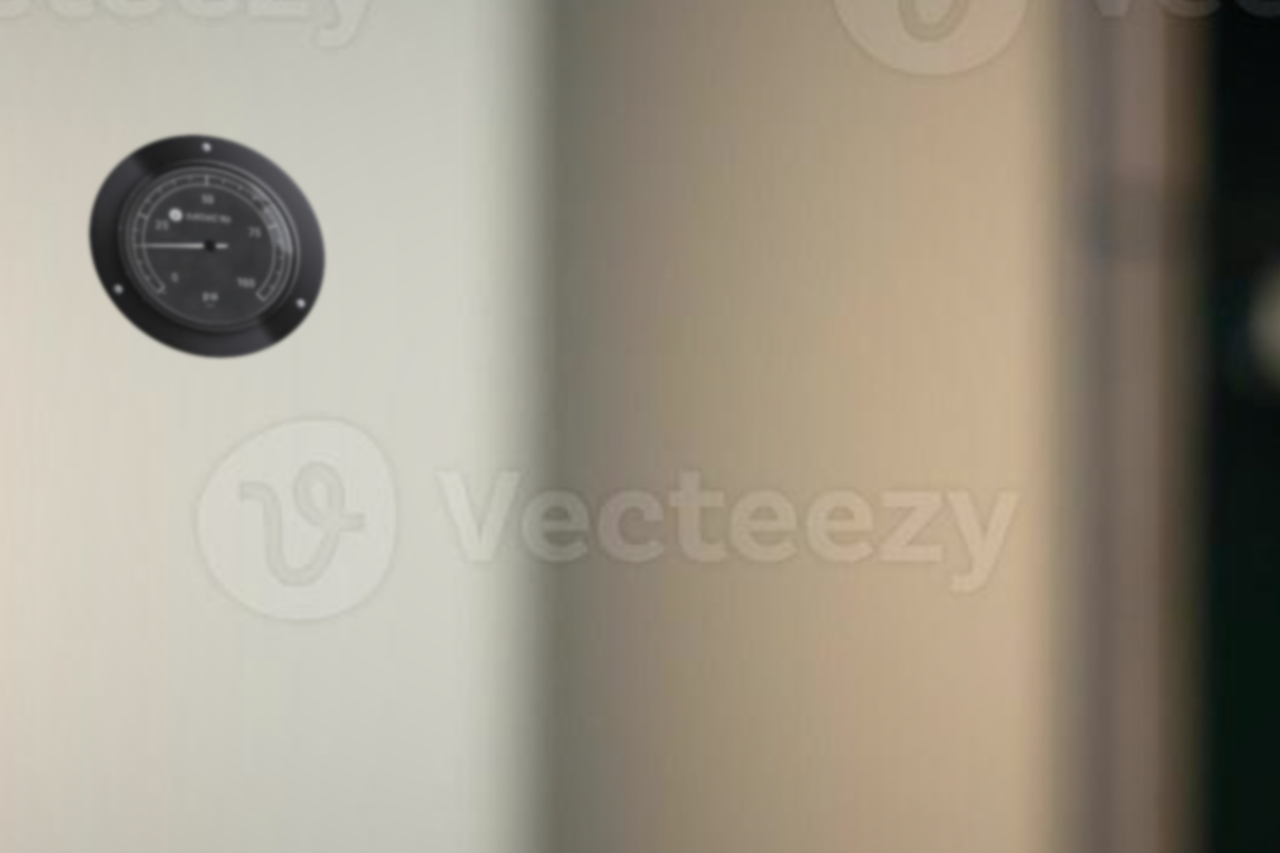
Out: **15** psi
